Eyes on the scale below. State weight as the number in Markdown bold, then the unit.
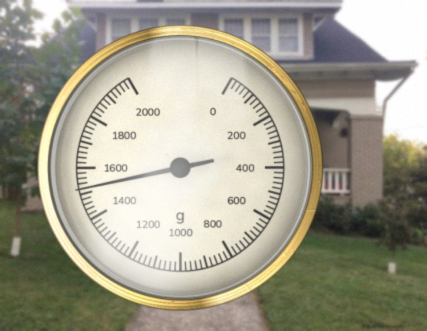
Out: **1520** g
